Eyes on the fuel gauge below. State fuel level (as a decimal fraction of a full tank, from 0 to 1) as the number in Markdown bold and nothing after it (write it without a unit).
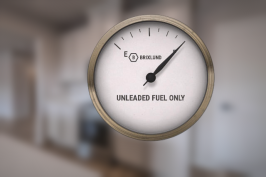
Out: **1**
